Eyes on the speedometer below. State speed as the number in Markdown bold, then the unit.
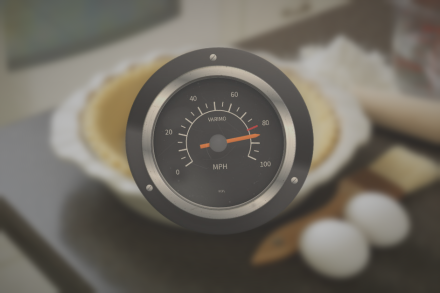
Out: **85** mph
